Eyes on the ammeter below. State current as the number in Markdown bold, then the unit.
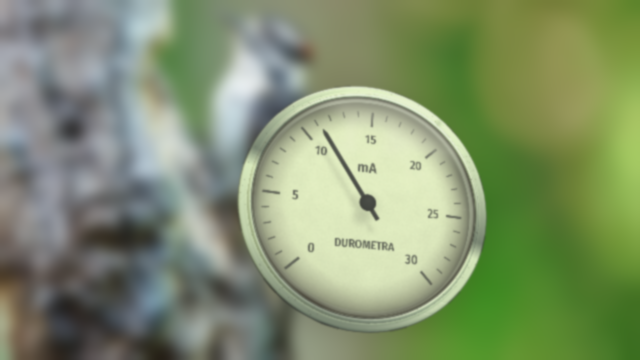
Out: **11** mA
